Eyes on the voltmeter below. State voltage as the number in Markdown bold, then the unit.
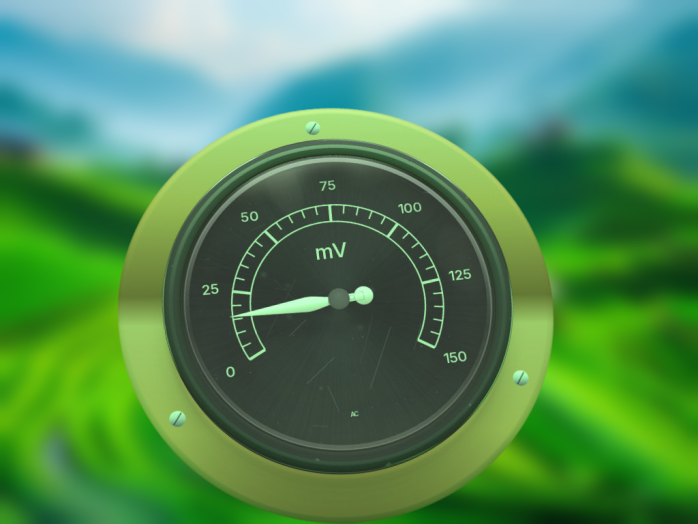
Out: **15** mV
